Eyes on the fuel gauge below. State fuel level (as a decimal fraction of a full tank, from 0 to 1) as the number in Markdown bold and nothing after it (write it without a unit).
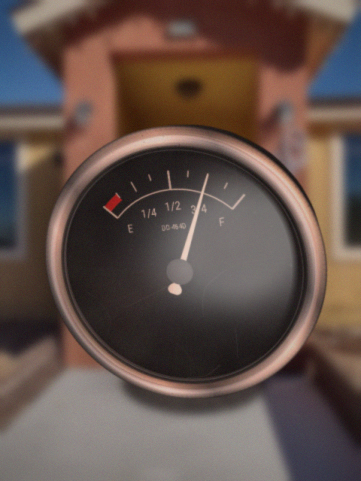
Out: **0.75**
